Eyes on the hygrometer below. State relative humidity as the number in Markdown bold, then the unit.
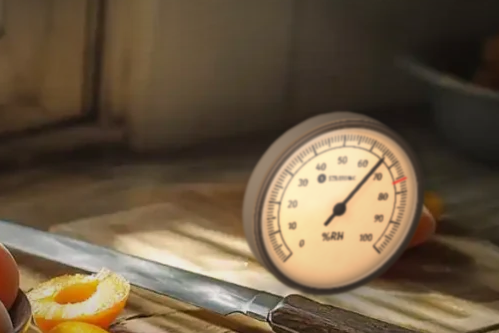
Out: **65** %
